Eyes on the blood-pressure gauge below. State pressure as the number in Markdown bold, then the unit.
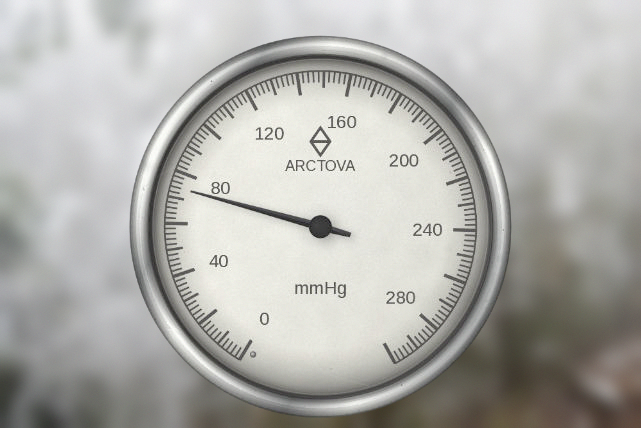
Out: **74** mmHg
